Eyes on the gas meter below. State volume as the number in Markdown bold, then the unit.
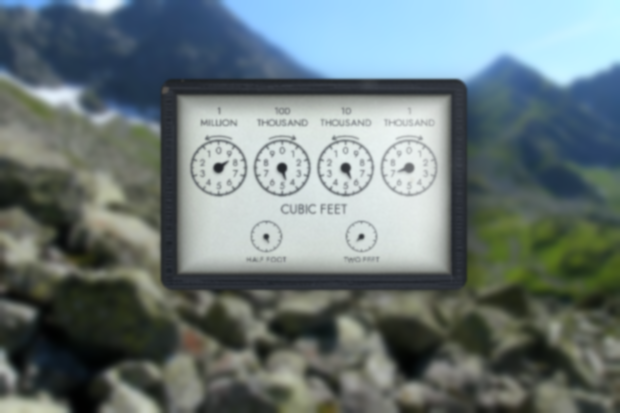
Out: **845700** ft³
